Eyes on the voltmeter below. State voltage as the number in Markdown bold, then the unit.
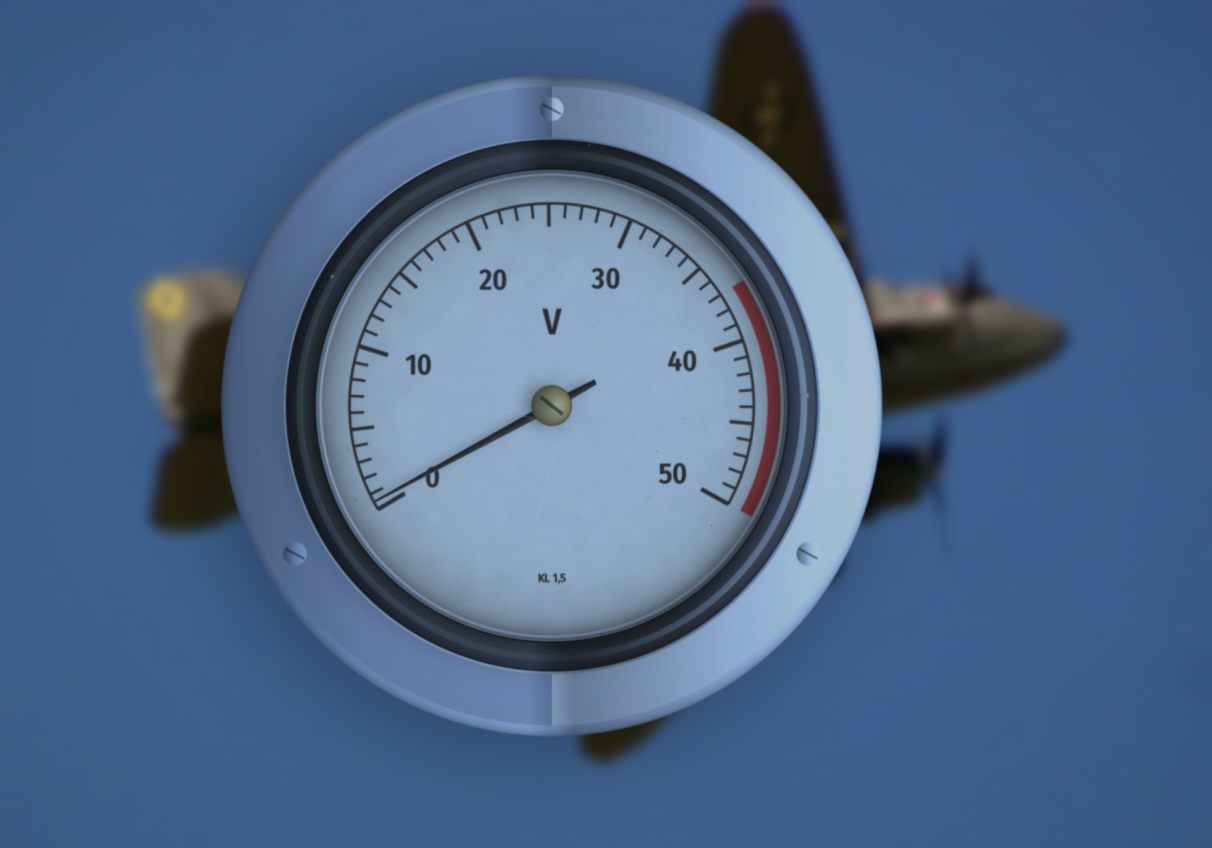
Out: **0.5** V
